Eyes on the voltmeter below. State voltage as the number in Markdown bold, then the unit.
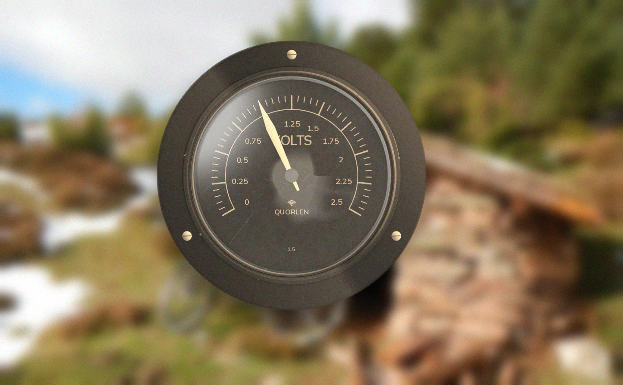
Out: **1** V
